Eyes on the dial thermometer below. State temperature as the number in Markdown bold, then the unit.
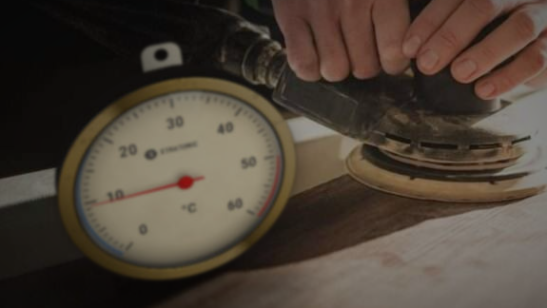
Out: **10** °C
